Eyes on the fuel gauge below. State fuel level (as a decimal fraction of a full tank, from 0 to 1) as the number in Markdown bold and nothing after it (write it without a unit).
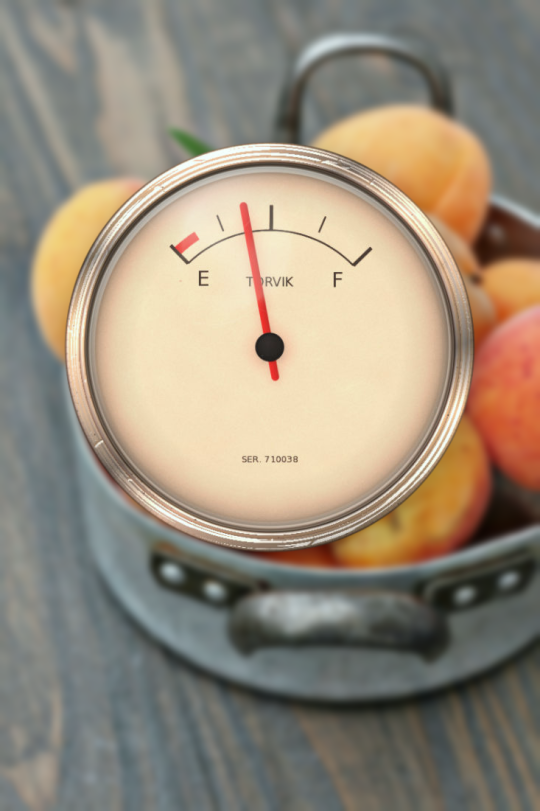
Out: **0.375**
